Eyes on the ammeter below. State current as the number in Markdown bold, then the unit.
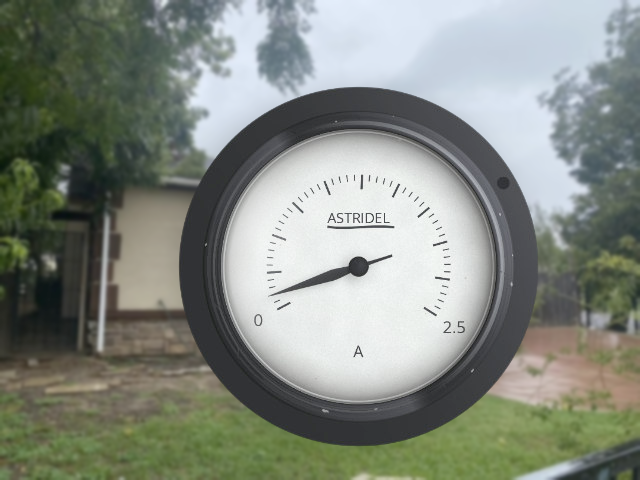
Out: **0.1** A
